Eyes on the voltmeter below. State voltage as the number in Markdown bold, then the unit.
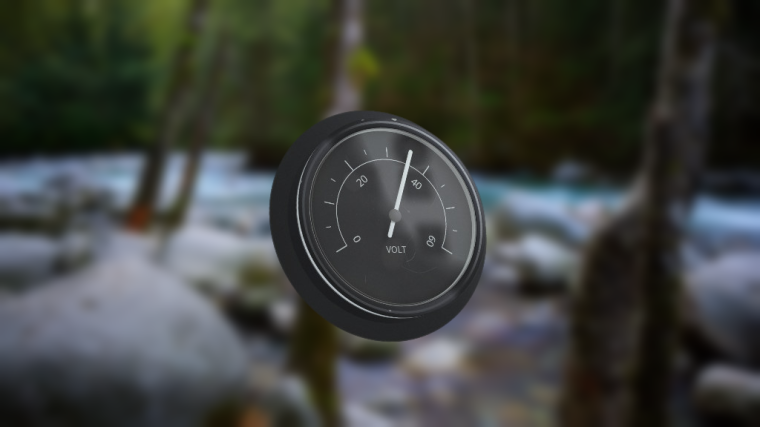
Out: **35** V
